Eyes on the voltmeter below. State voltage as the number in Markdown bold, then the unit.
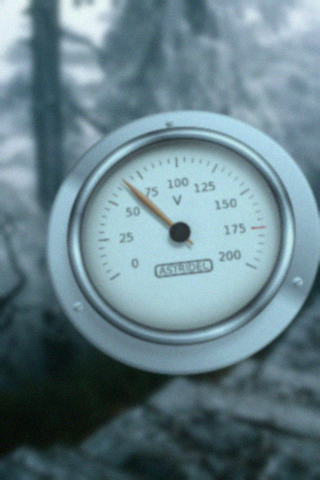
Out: **65** V
